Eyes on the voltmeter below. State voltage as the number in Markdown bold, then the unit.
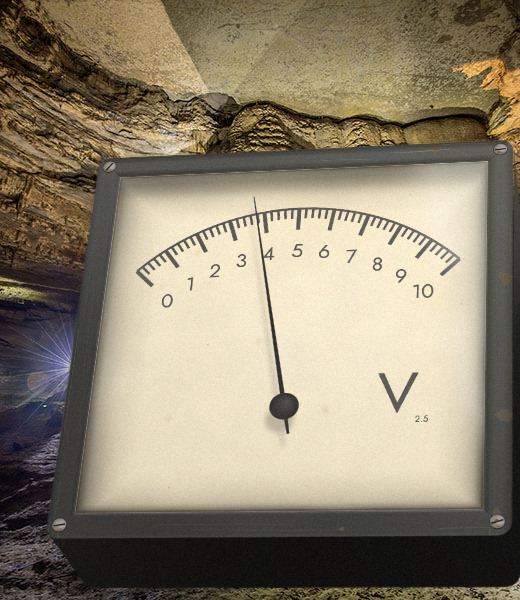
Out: **3.8** V
